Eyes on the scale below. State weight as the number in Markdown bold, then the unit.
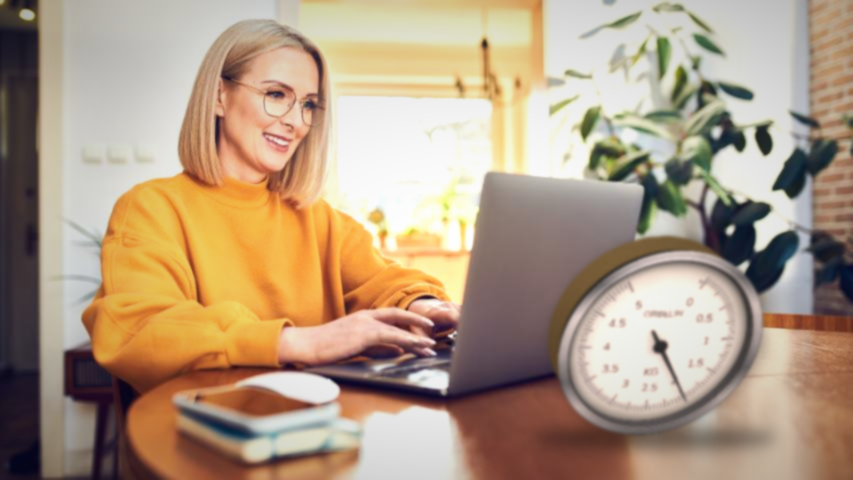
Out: **2** kg
